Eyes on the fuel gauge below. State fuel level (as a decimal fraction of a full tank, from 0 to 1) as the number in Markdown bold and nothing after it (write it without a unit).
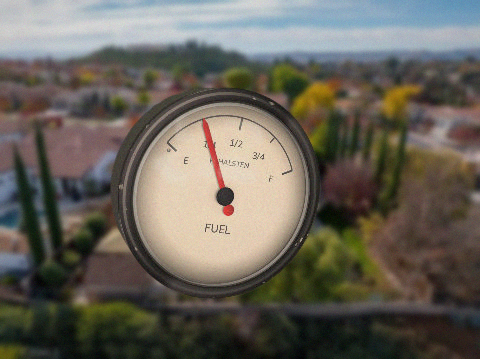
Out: **0.25**
